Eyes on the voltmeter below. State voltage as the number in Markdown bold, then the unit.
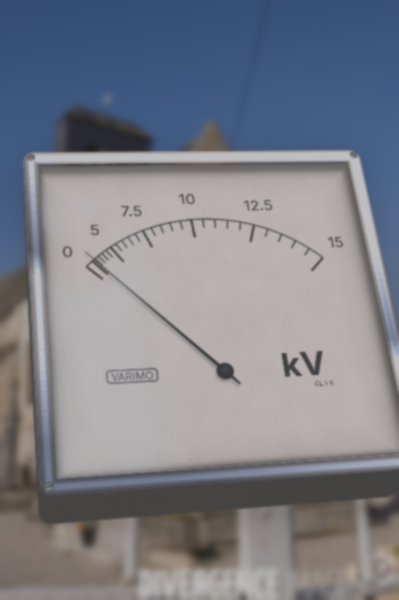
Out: **2.5** kV
